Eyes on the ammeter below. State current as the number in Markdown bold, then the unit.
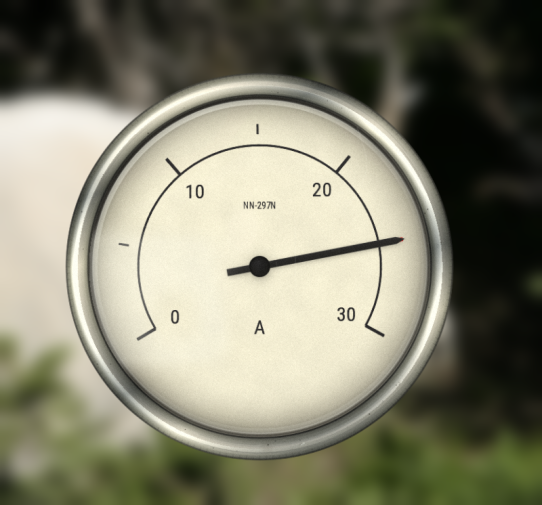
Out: **25** A
